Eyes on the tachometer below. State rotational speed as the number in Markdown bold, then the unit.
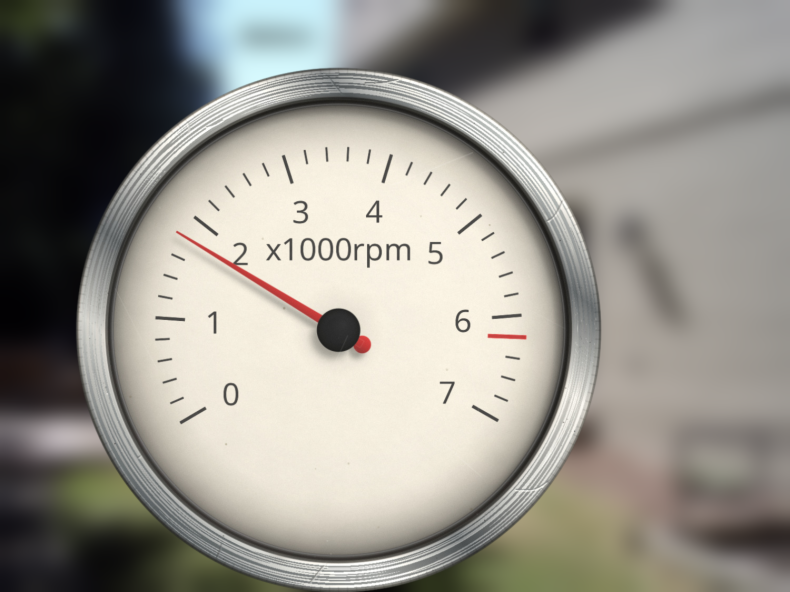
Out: **1800** rpm
